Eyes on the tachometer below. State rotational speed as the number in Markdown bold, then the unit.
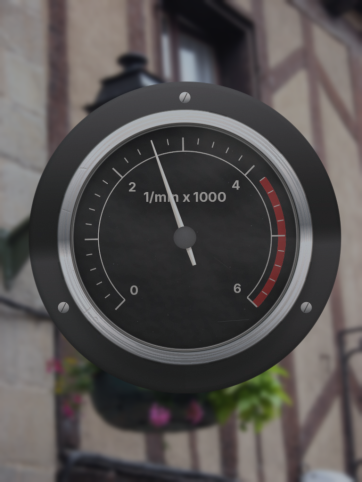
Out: **2600** rpm
